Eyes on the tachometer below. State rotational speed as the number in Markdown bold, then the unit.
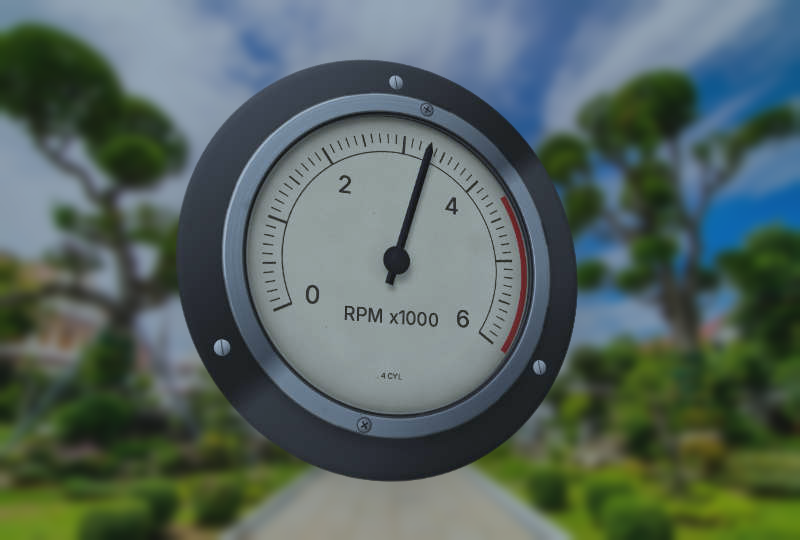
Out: **3300** rpm
